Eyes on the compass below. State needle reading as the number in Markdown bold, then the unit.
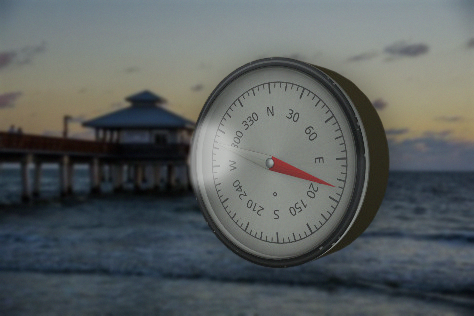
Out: **110** °
